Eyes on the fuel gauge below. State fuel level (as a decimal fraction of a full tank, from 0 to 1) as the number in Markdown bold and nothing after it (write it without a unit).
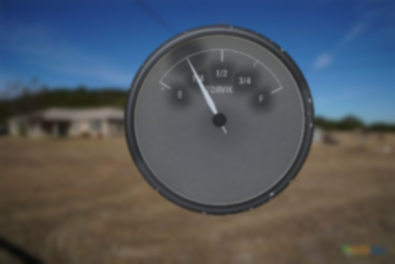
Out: **0.25**
